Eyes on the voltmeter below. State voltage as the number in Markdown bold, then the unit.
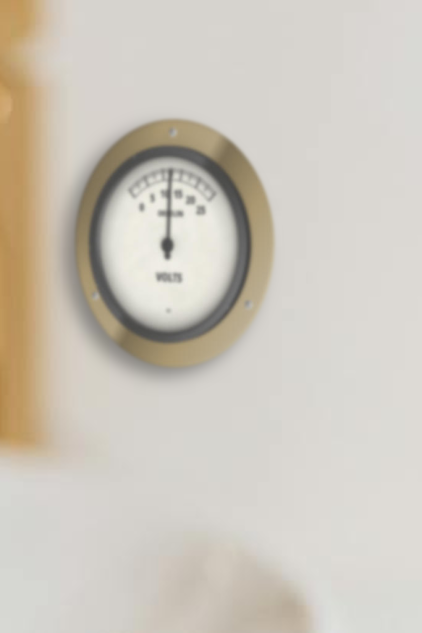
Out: **12.5** V
